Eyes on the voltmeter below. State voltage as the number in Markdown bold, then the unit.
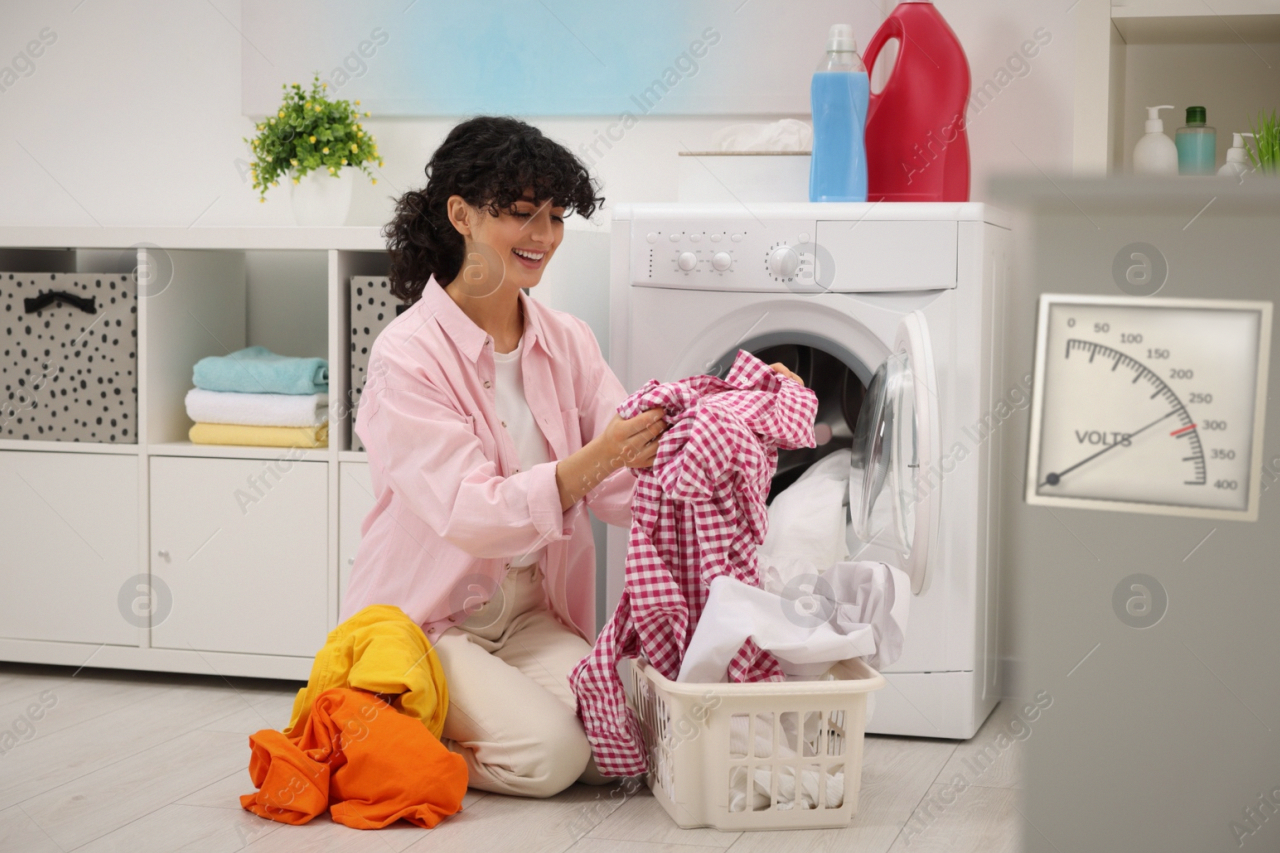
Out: **250** V
